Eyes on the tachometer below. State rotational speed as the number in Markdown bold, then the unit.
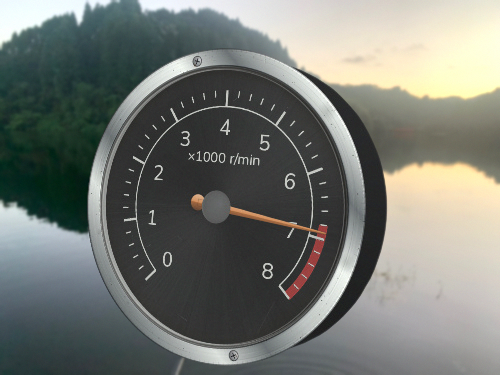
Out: **6900** rpm
